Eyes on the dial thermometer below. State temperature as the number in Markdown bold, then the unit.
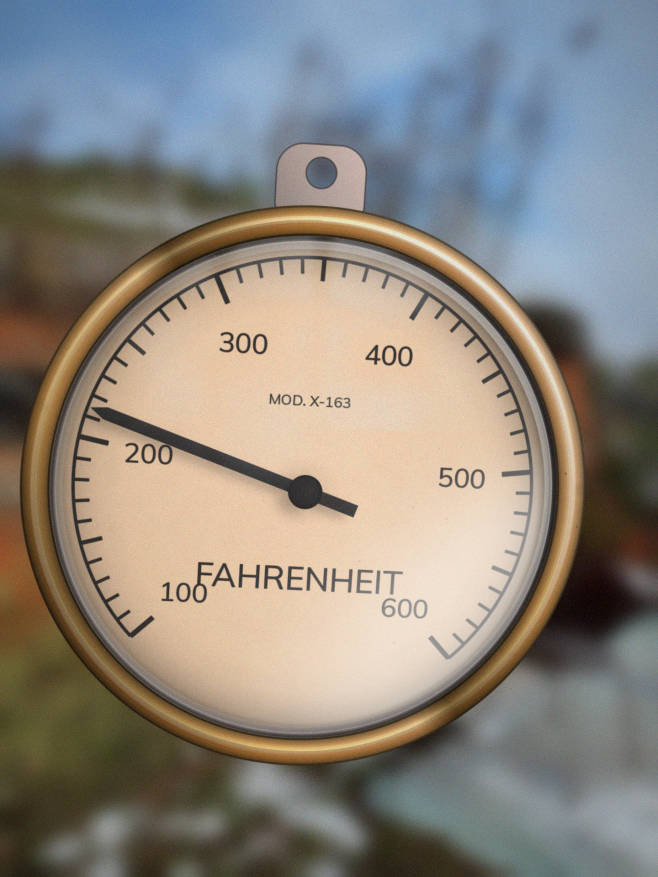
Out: **215** °F
